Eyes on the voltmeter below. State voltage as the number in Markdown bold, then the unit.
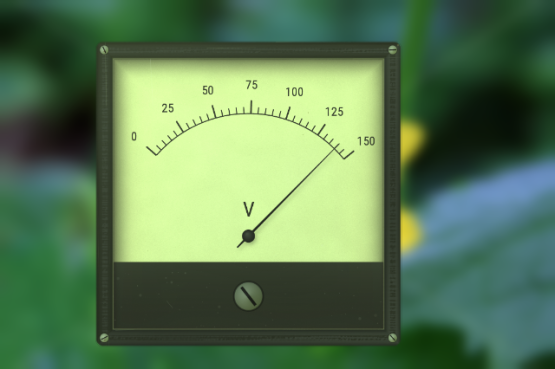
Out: **140** V
